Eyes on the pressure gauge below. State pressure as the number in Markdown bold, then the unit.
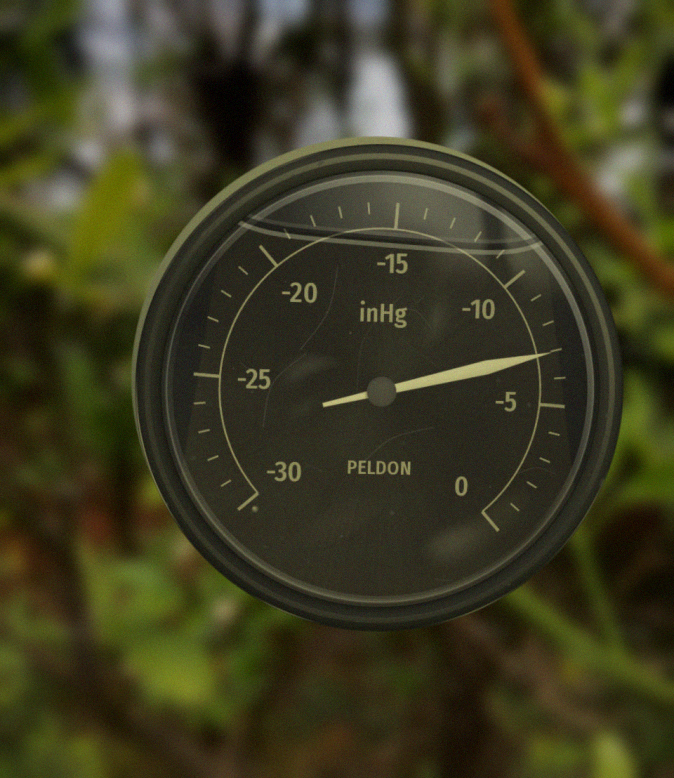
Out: **-7** inHg
